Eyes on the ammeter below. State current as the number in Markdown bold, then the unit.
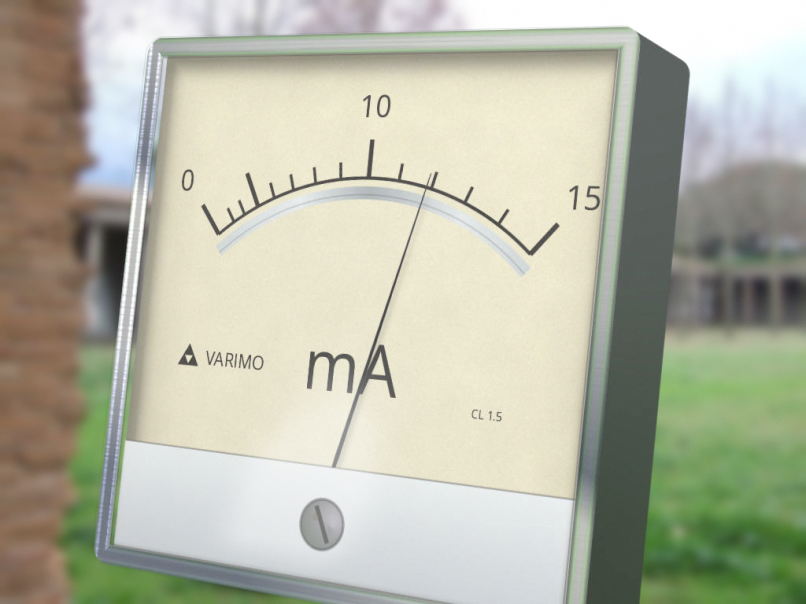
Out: **12** mA
